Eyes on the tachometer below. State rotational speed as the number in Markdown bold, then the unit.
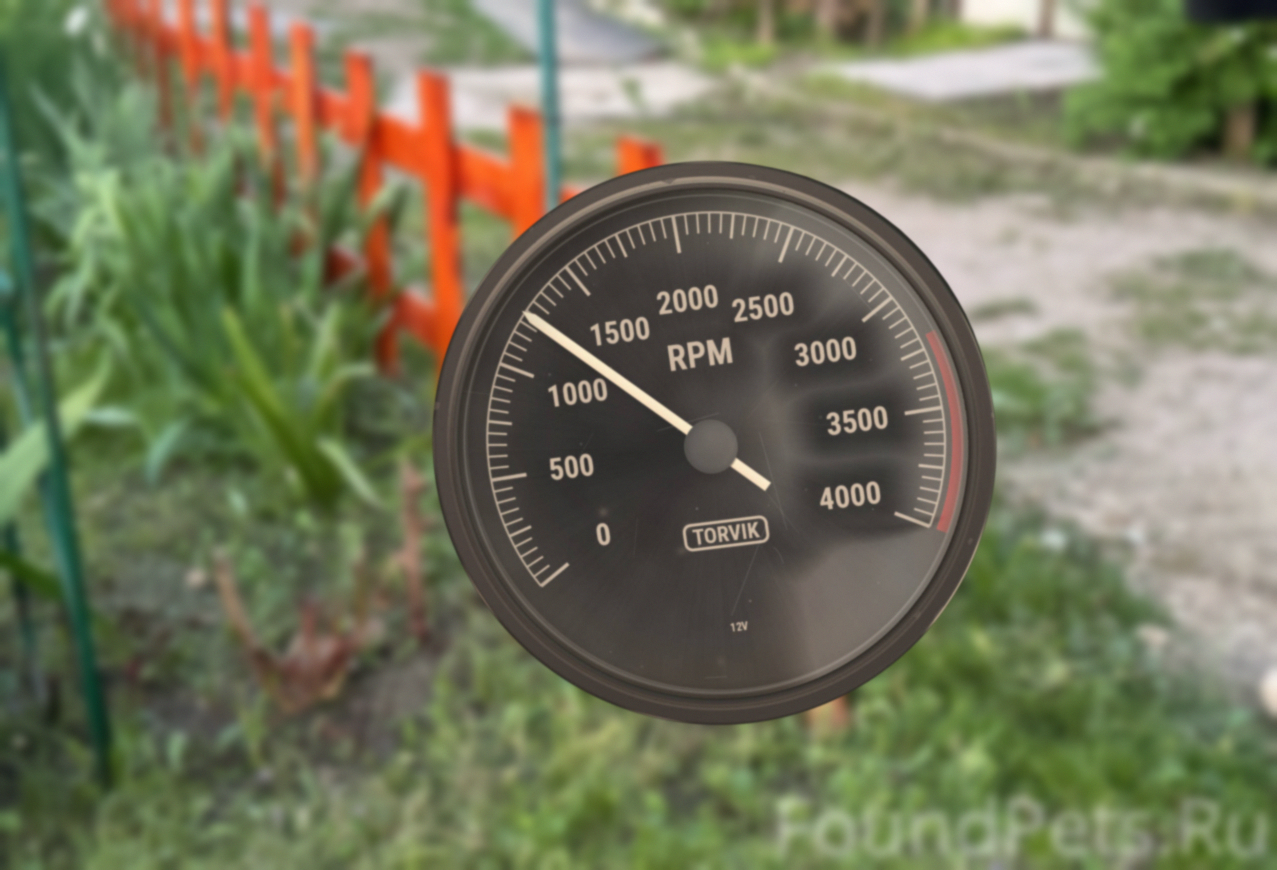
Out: **1250** rpm
